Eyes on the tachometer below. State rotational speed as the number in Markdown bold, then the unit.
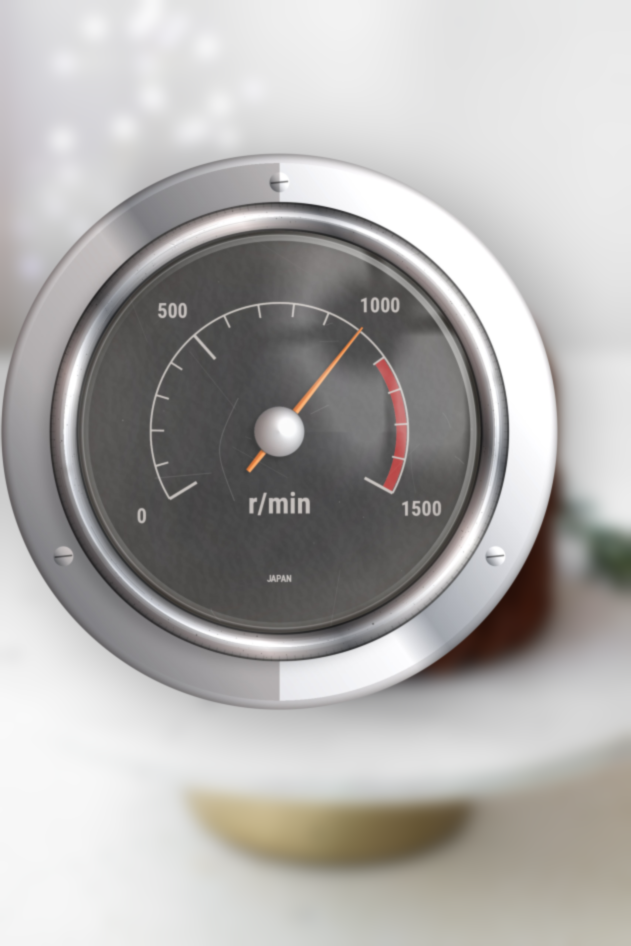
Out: **1000** rpm
